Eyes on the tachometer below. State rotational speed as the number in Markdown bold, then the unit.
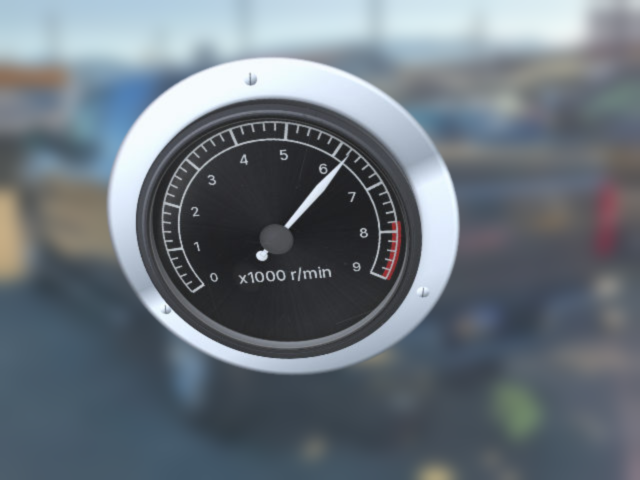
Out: **6200** rpm
